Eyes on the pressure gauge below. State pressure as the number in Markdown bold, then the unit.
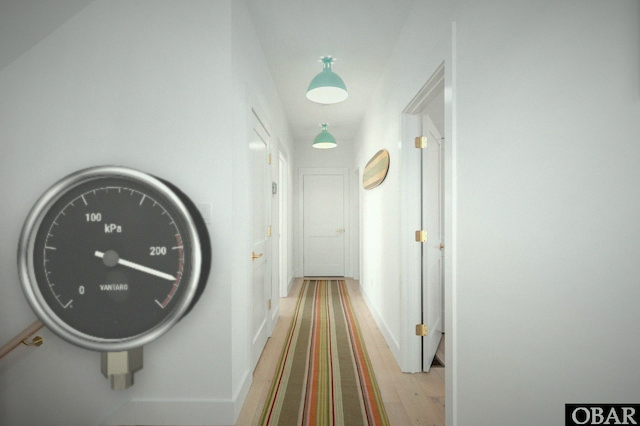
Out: **225** kPa
